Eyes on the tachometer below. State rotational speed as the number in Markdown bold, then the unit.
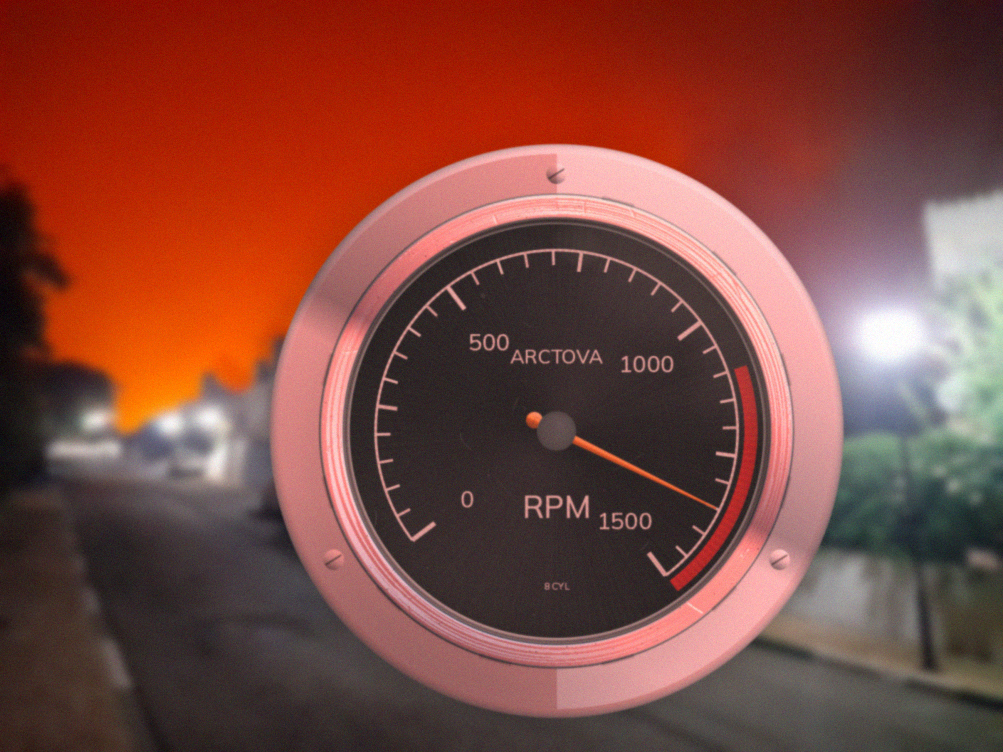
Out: **1350** rpm
